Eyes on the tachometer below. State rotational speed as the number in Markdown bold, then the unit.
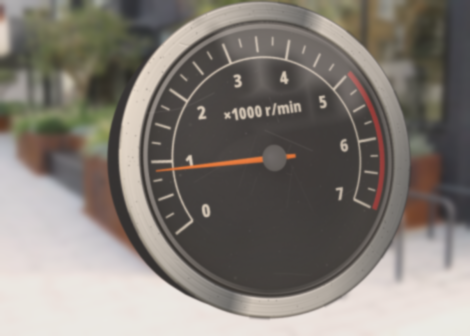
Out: **875** rpm
